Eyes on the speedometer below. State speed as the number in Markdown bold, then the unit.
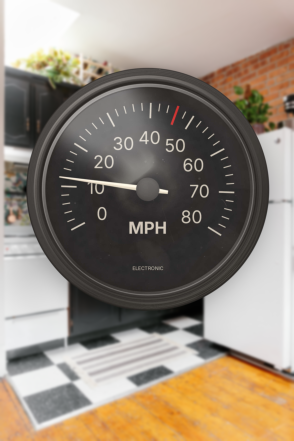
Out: **12** mph
